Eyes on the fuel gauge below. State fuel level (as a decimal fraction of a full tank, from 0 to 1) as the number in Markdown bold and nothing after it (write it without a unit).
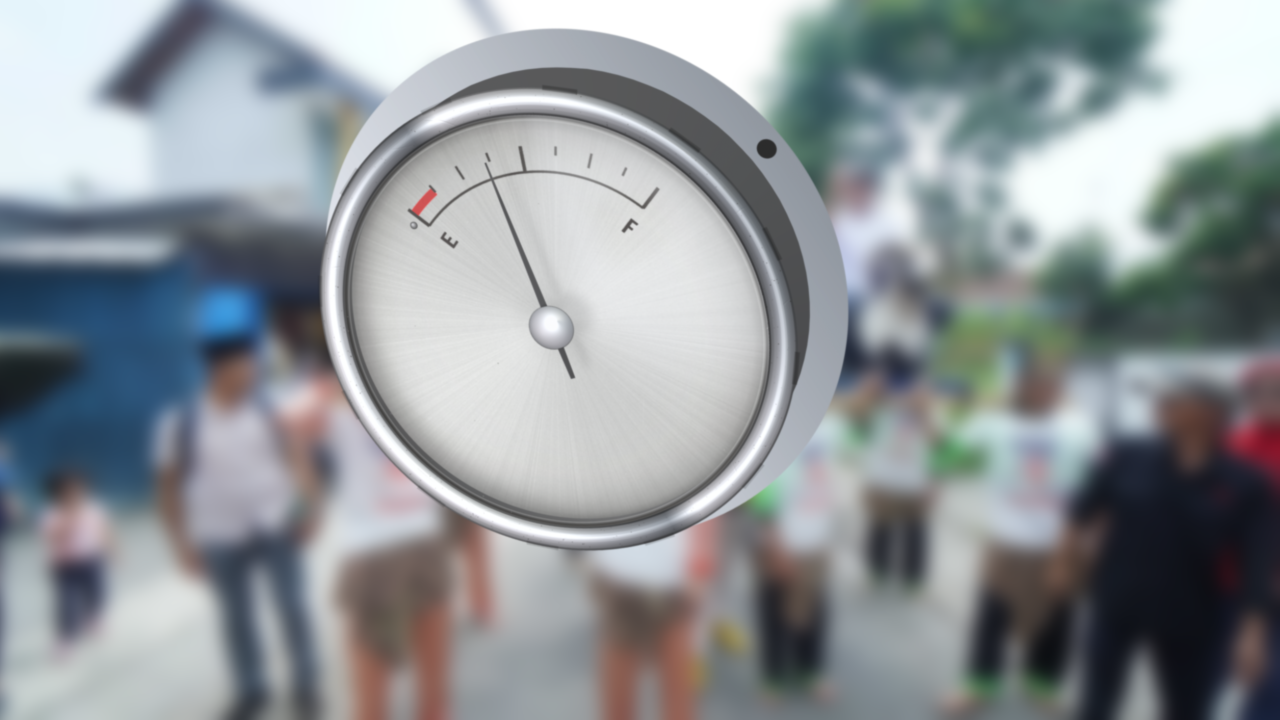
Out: **0.375**
